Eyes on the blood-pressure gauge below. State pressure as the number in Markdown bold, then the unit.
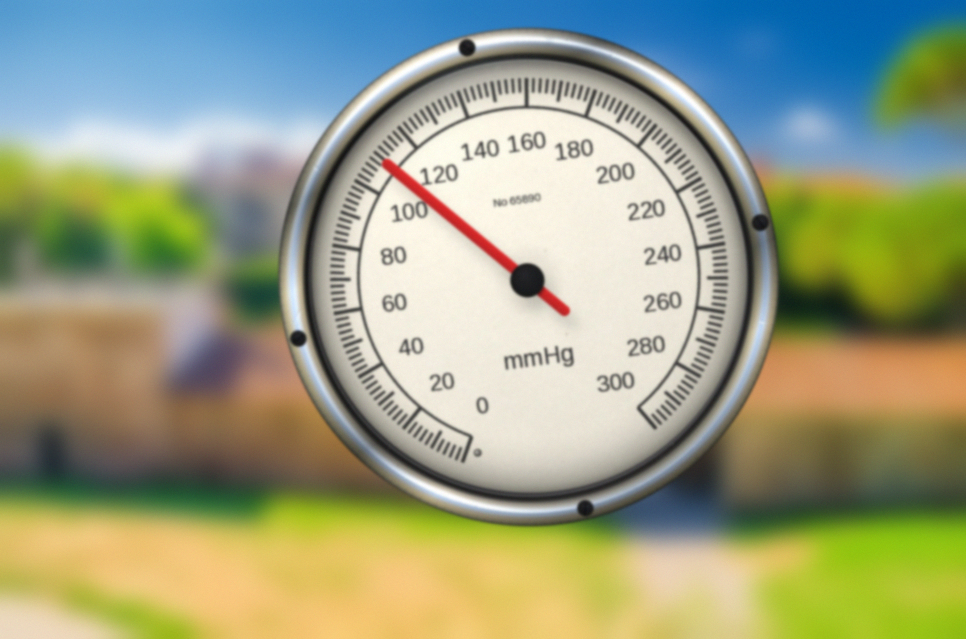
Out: **110** mmHg
